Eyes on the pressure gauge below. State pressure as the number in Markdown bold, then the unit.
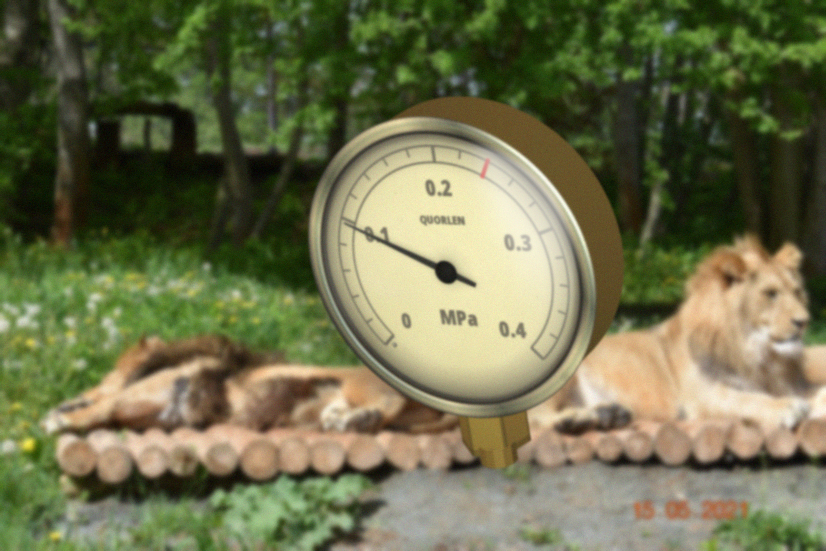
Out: **0.1** MPa
